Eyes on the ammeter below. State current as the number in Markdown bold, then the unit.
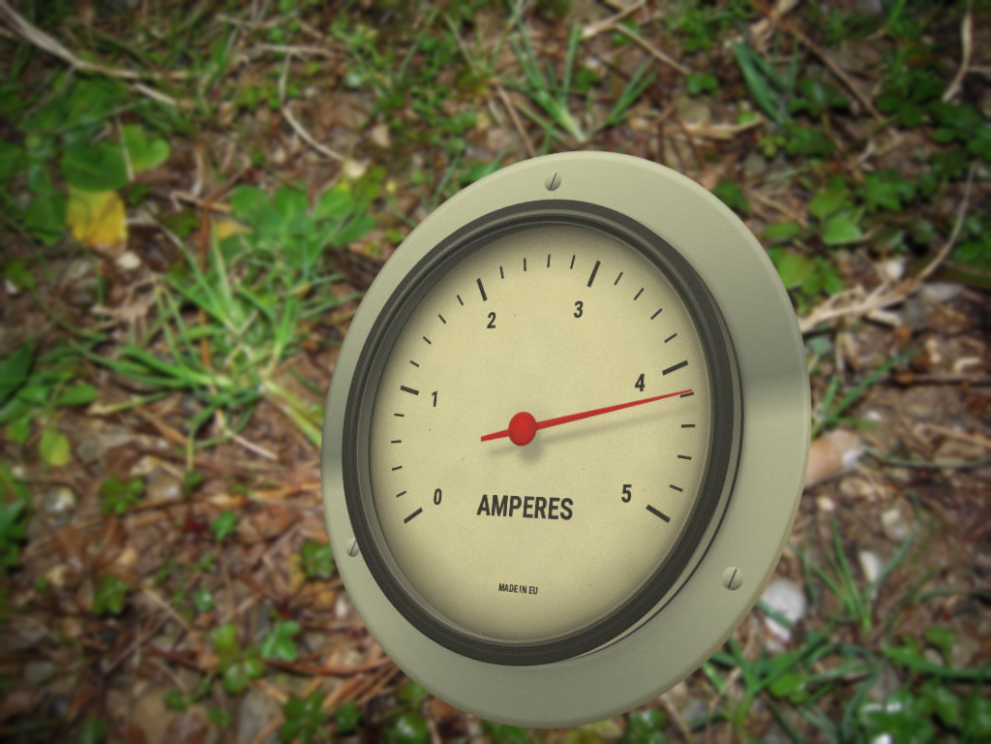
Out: **4.2** A
